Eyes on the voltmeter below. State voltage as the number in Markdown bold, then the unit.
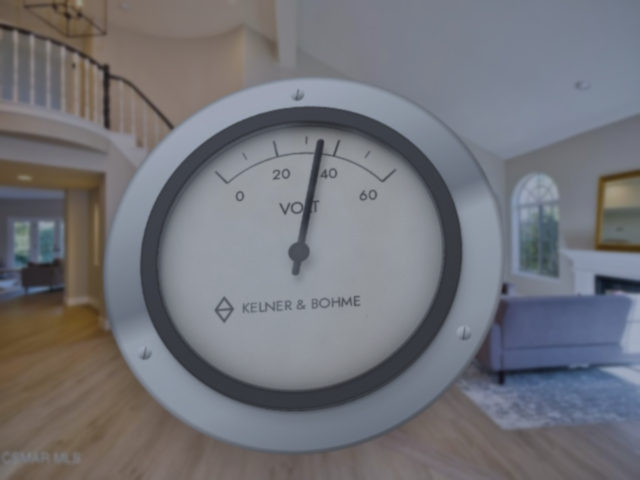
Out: **35** V
